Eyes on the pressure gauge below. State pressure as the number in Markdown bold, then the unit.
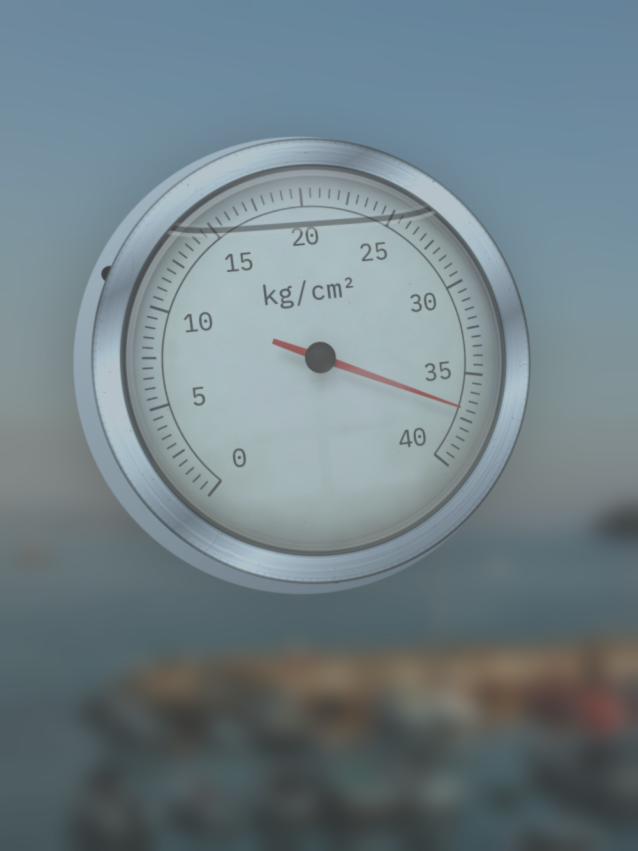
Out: **37** kg/cm²
